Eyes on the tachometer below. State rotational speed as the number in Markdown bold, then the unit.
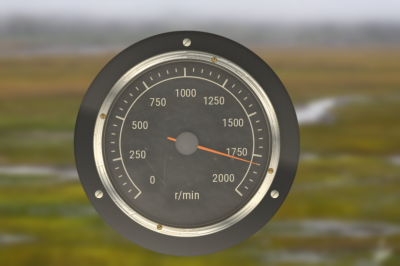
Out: **1800** rpm
